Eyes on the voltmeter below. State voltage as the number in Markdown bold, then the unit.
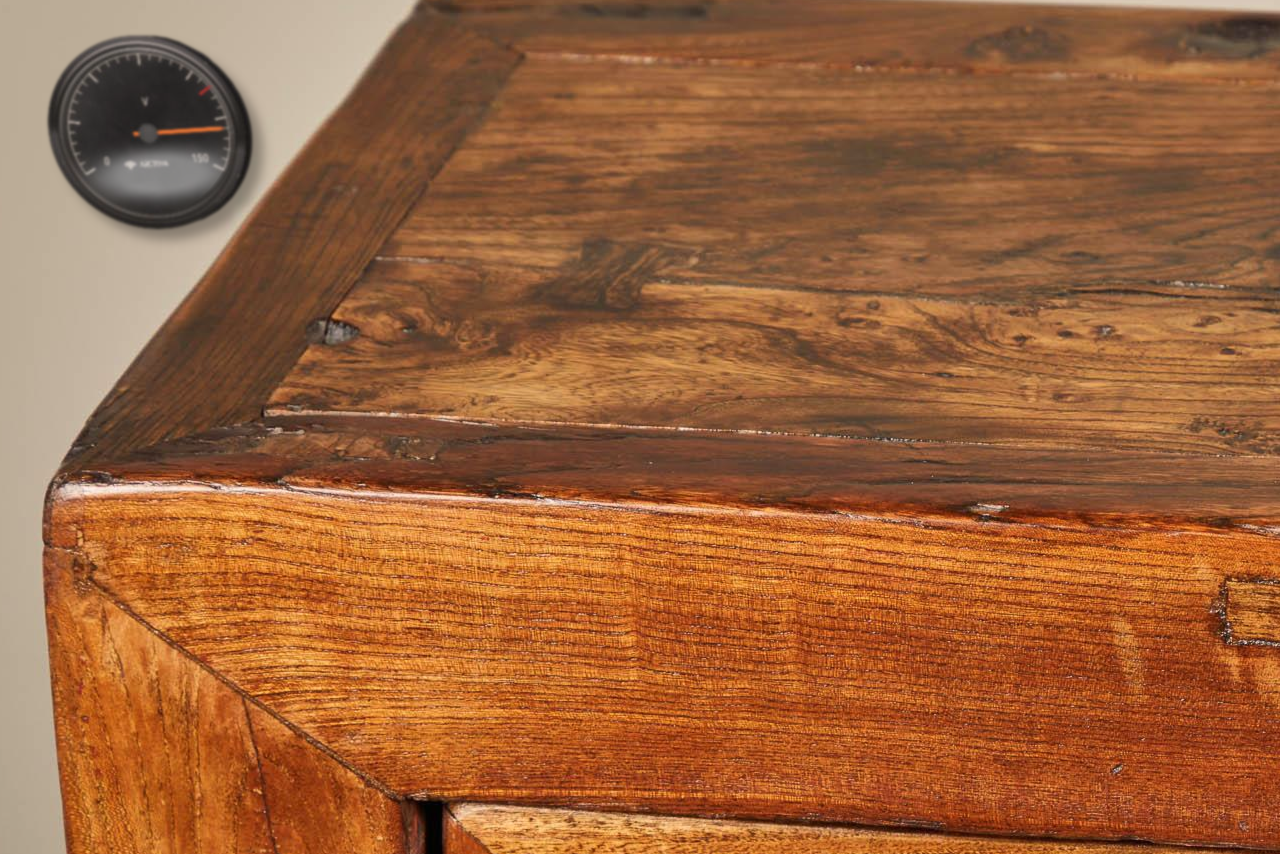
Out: **130** V
